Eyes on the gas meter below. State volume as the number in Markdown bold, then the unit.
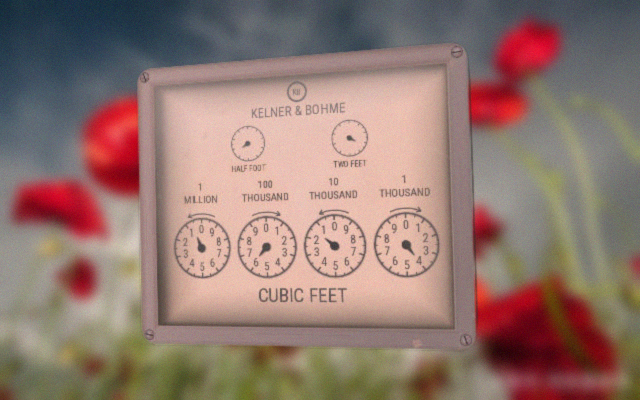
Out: **61400** ft³
